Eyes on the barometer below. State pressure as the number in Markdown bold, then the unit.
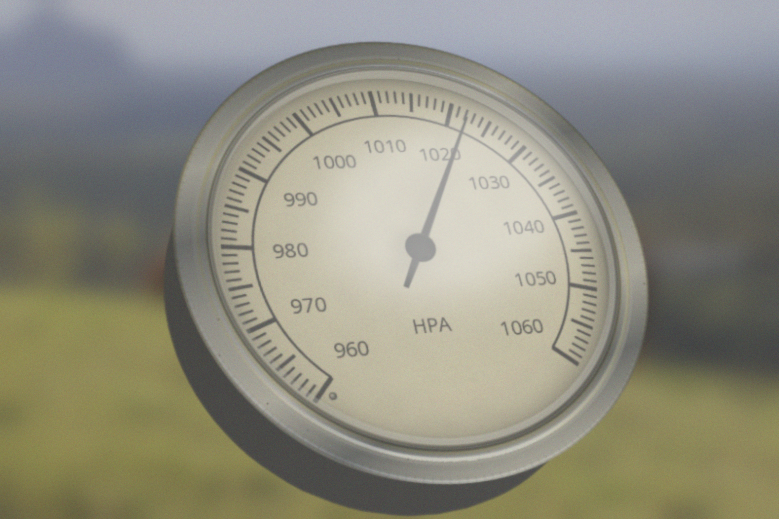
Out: **1022** hPa
